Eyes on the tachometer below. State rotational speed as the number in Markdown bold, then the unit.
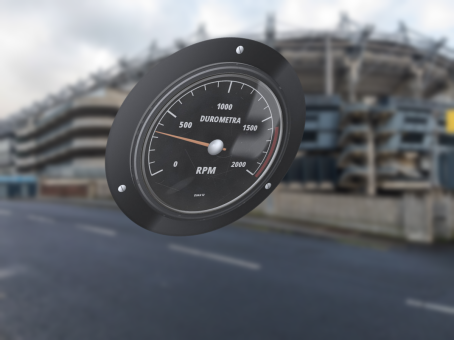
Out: **350** rpm
